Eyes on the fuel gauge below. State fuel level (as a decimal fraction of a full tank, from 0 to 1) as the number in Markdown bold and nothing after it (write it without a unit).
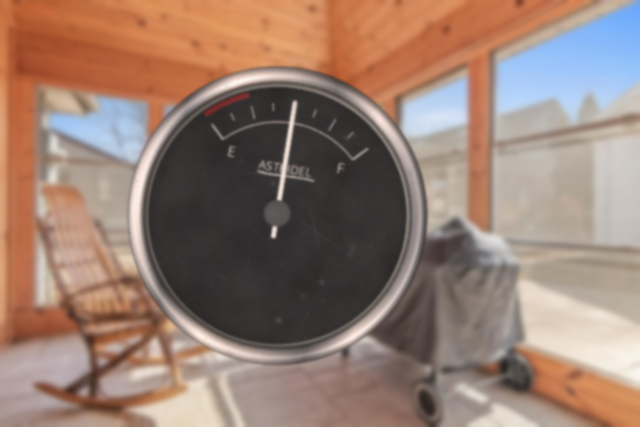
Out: **0.5**
